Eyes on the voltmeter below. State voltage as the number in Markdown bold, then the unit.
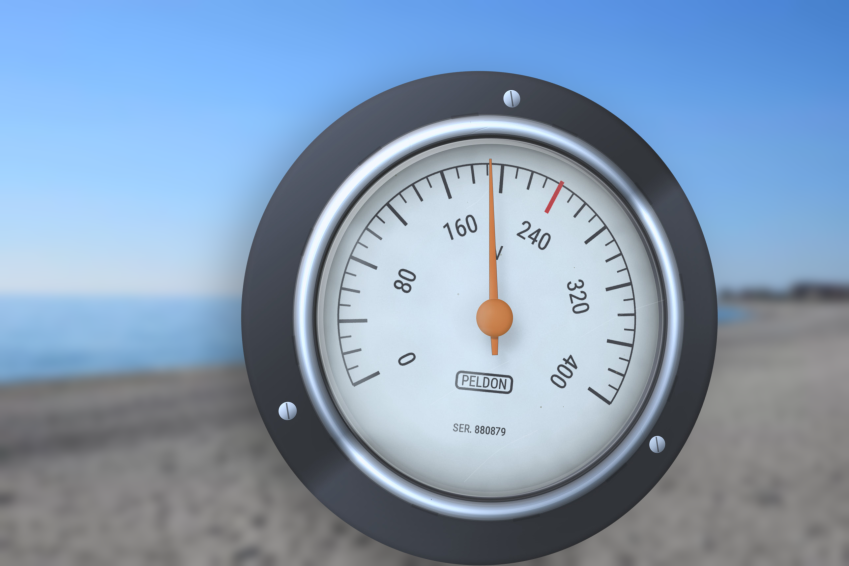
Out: **190** V
